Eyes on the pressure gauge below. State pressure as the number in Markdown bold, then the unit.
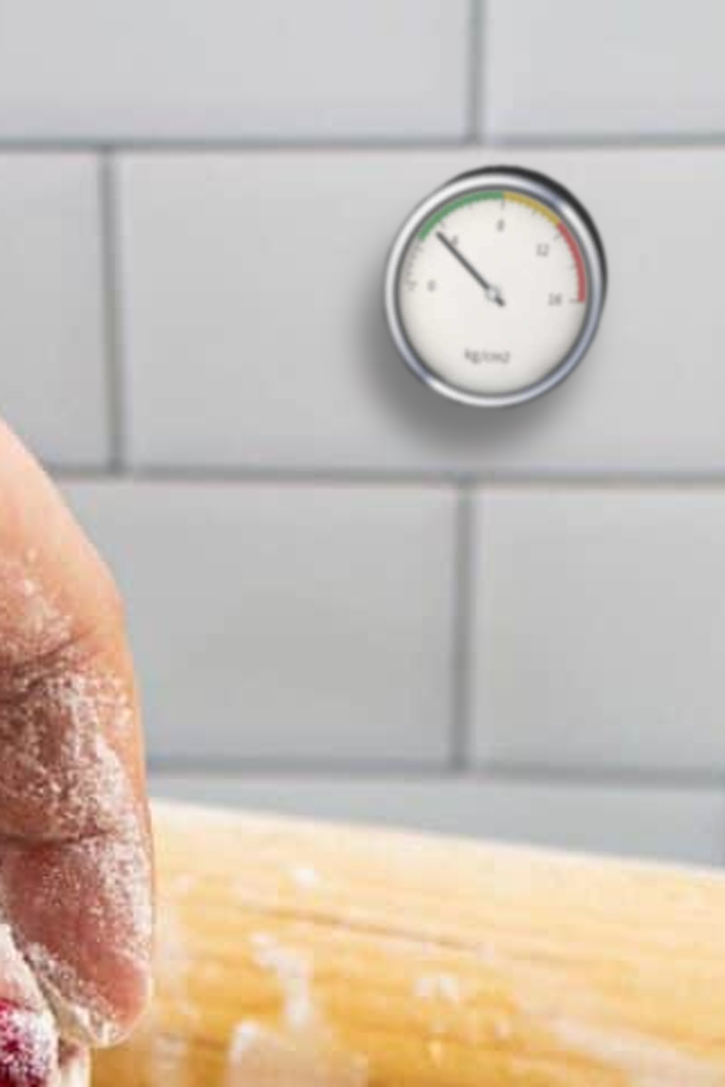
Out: **3.5** kg/cm²
